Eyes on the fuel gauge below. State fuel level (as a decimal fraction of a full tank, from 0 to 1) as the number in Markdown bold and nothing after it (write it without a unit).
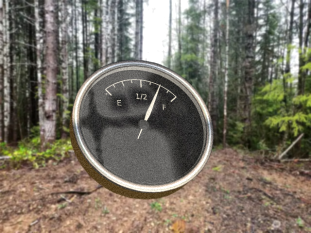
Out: **0.75**
